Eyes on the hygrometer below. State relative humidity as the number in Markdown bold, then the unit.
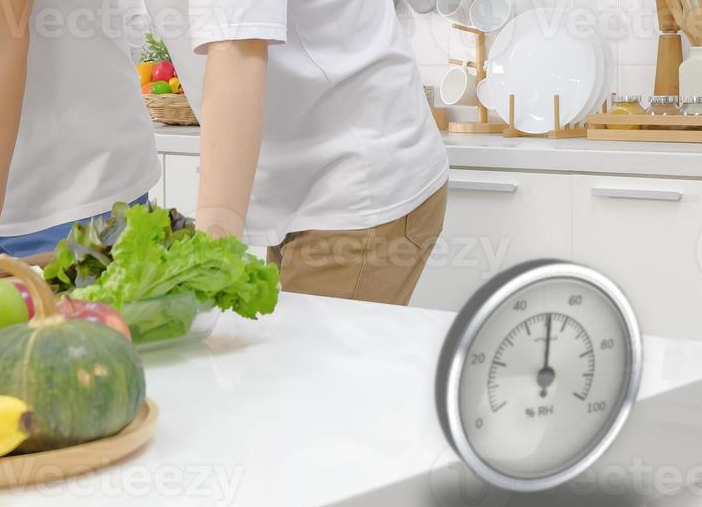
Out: **50** %
